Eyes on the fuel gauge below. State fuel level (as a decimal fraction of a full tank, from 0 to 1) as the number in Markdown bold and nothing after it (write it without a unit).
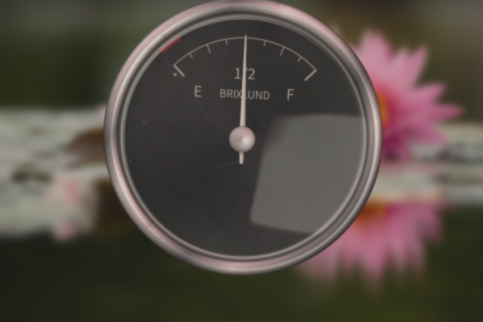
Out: **0.5**
